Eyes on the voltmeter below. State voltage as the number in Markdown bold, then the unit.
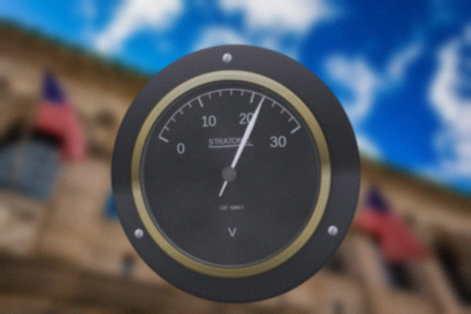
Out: **22** V
